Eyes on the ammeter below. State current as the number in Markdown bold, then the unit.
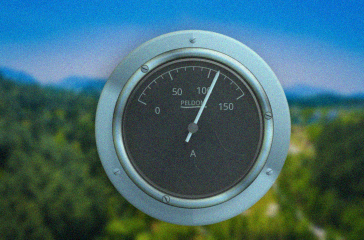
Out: **110** A
